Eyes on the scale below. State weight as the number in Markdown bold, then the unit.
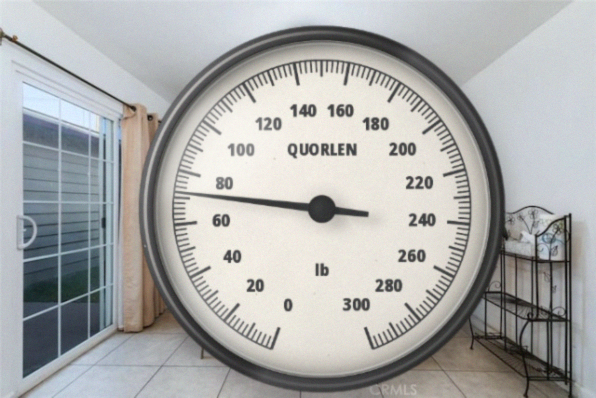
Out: **72** lb
